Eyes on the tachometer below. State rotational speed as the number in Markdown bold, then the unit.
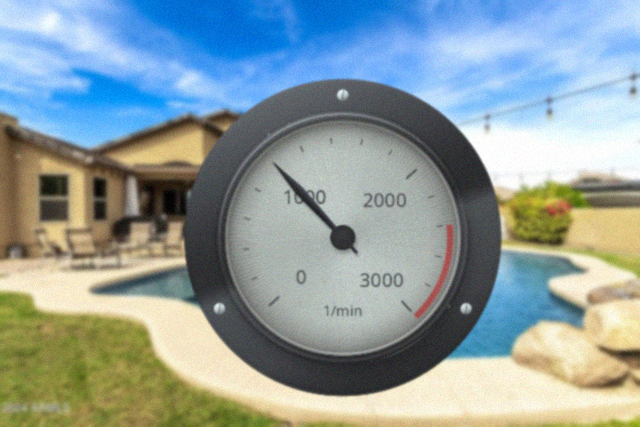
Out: **1000** rpm
